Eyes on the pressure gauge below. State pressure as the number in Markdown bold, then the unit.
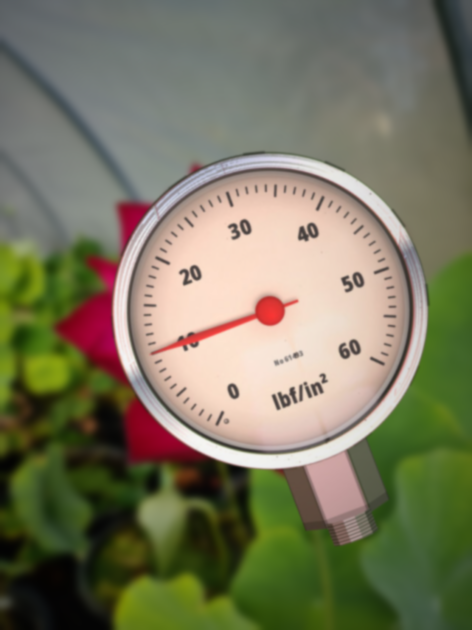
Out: **10** psi
